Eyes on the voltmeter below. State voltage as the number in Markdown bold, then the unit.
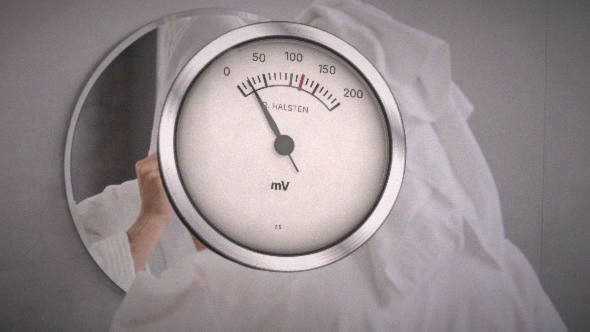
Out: **20** mV
